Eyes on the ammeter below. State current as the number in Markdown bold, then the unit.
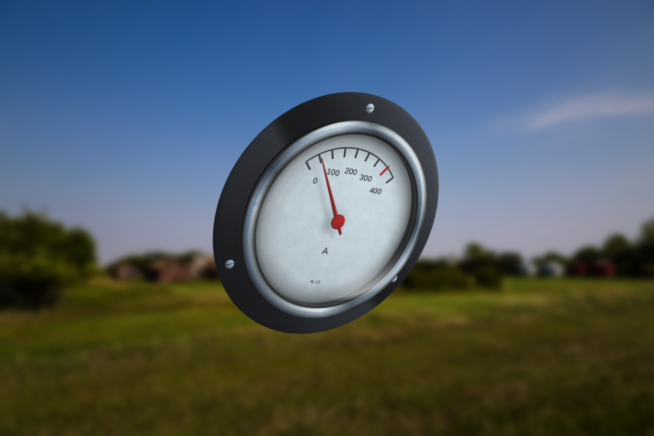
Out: **50** A
